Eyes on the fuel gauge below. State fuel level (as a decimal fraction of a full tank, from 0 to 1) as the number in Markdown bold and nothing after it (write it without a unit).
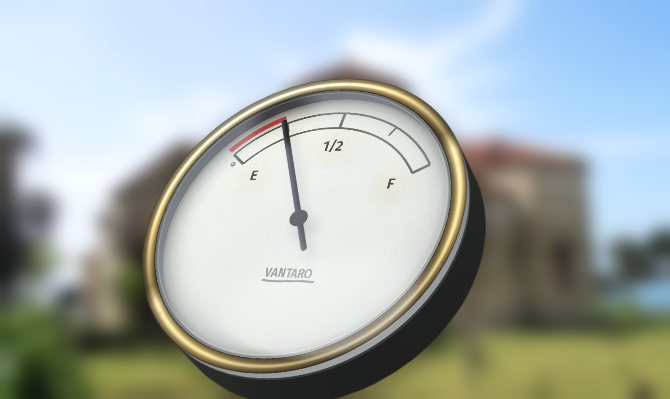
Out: **0.25**
